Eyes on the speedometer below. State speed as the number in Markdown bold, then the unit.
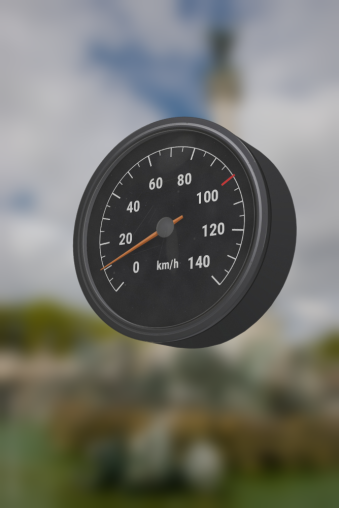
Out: **10** km/h
